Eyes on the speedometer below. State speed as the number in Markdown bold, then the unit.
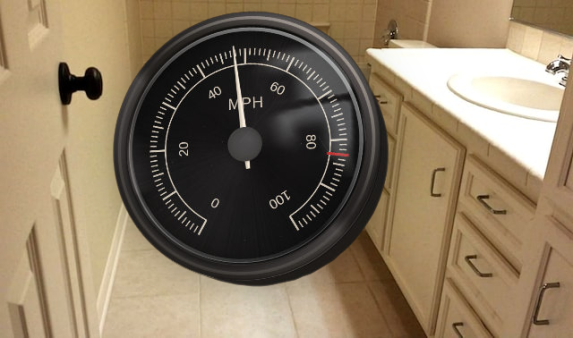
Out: **48** mph
